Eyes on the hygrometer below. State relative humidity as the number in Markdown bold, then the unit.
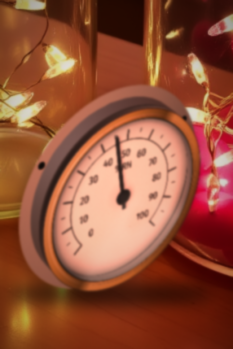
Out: **45** %
